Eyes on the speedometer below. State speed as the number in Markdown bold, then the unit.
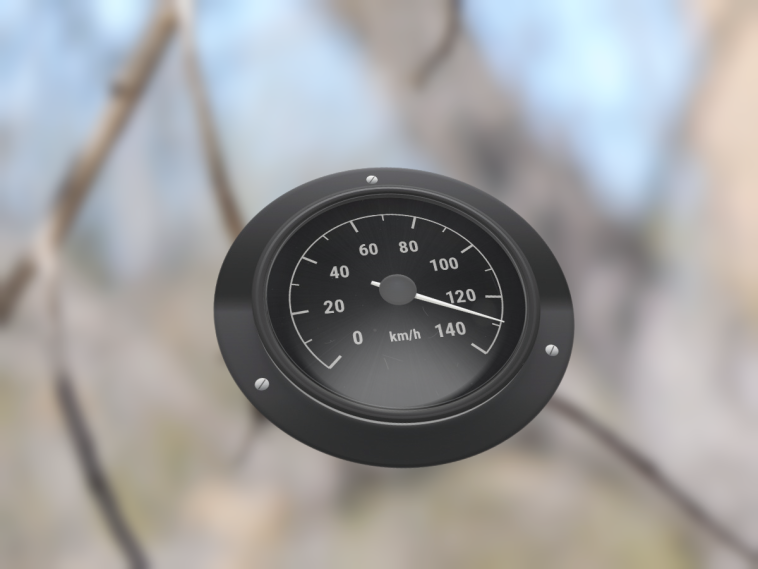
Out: **130** km/h
